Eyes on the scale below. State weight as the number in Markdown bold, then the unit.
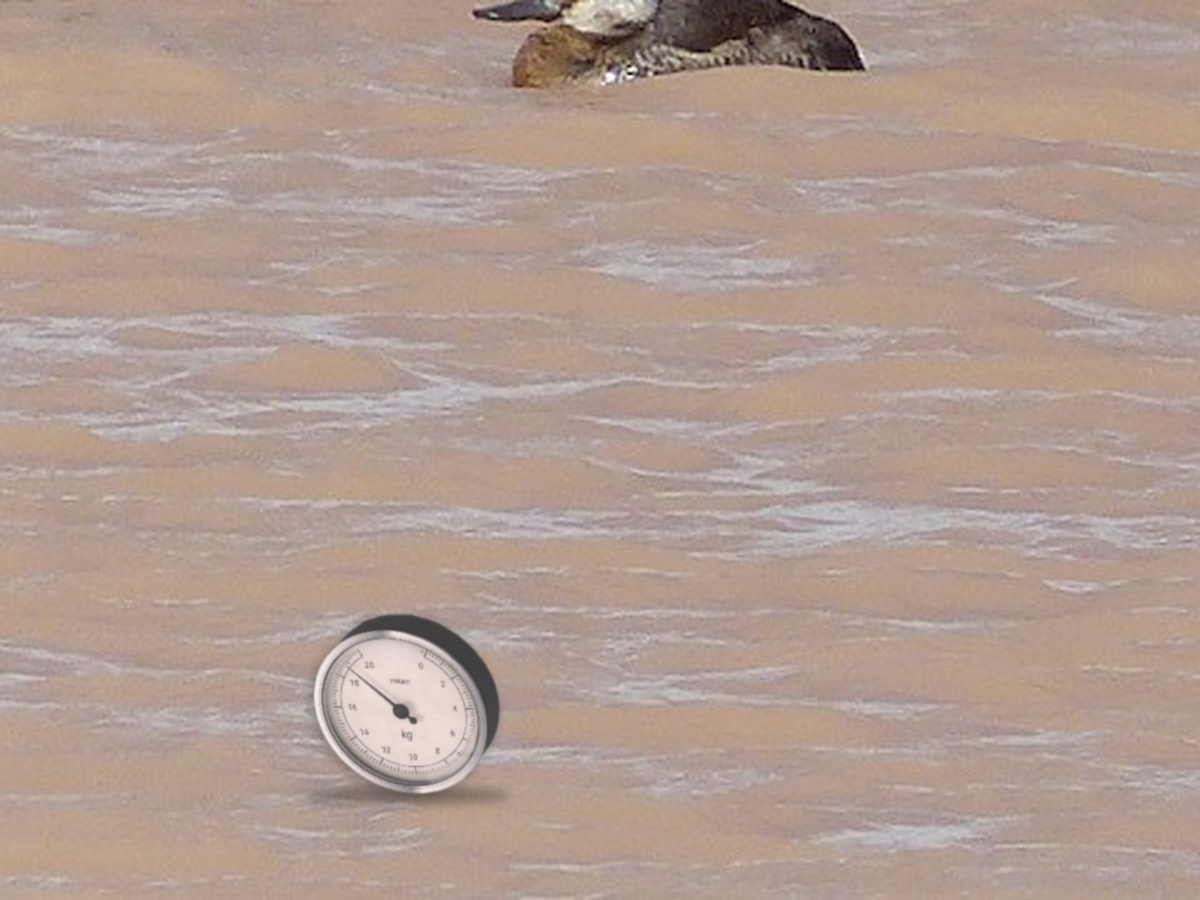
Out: **19** kg
